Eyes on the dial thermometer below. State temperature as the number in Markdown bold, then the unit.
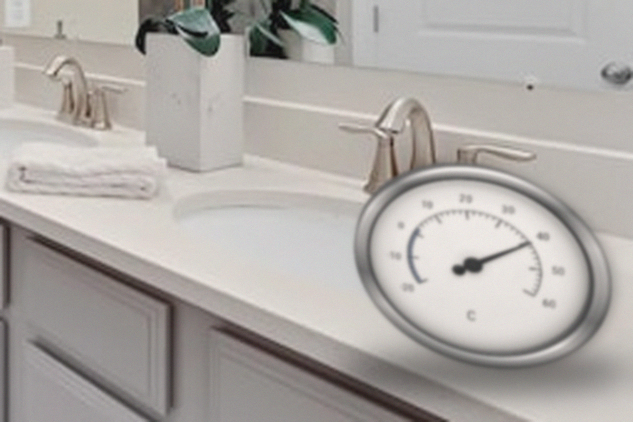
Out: **40** °C
